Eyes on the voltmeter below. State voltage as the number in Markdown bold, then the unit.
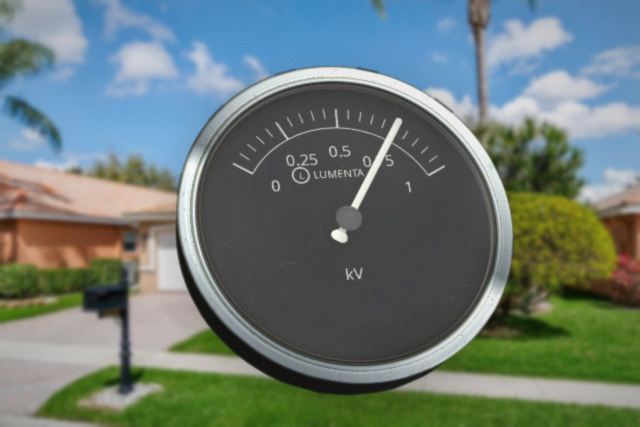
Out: **0.75** kV
